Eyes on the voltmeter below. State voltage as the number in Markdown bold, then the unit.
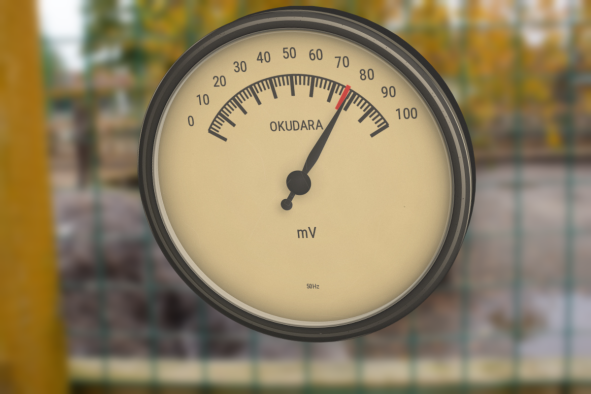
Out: **78** mV
